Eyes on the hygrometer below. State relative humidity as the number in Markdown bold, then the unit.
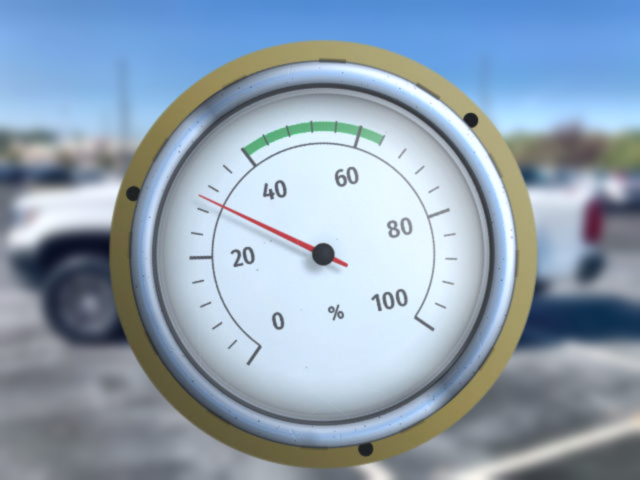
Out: **30** %
